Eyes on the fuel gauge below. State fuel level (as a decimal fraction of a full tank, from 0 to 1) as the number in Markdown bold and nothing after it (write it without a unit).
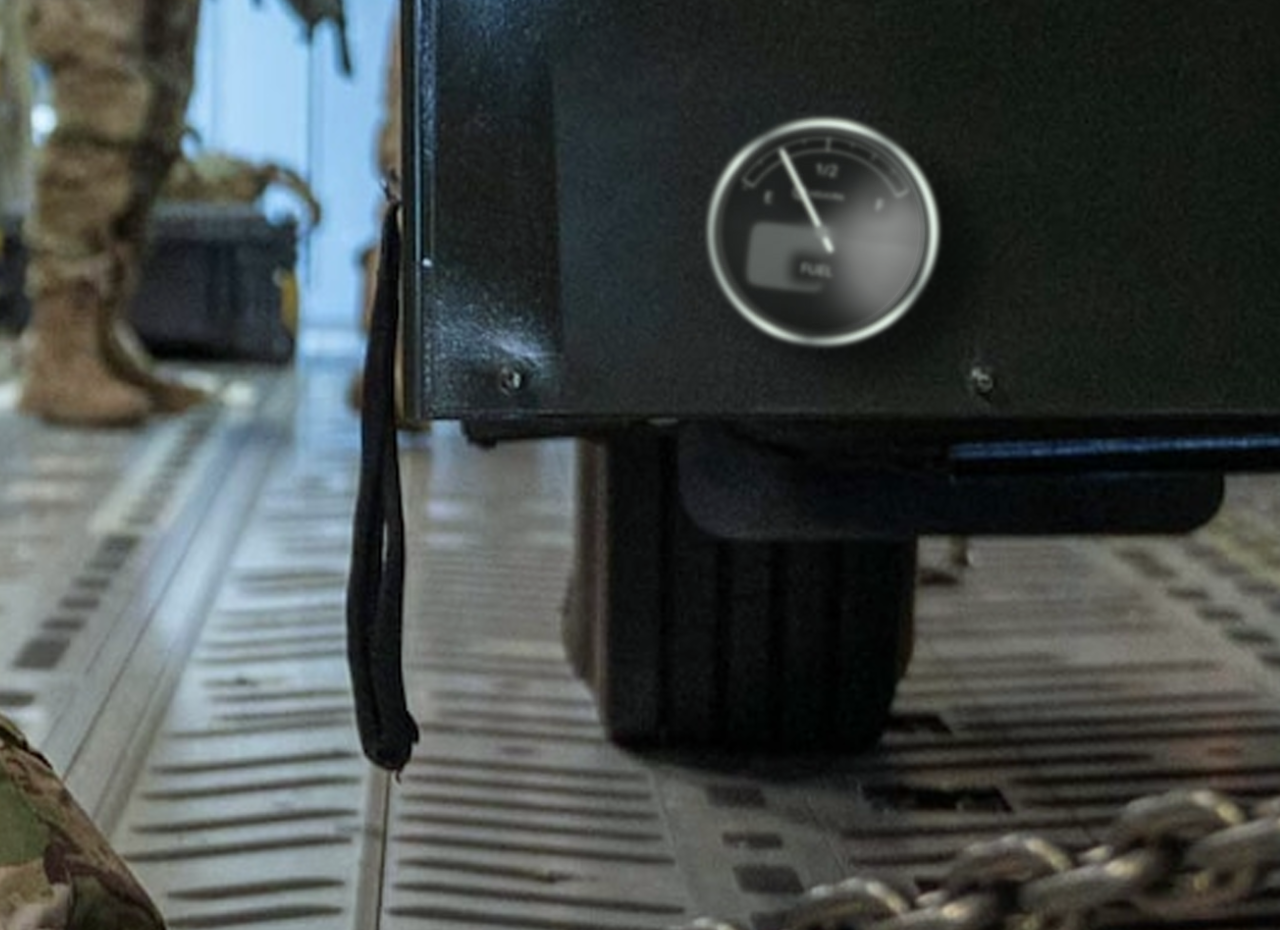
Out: **0.25**
